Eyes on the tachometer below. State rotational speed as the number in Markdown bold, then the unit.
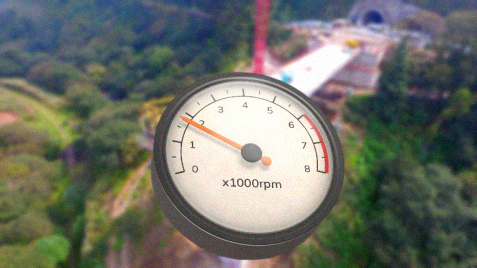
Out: **1750** rpm
